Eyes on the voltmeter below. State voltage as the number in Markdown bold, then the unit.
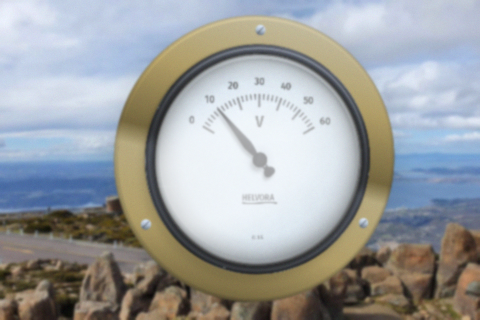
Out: **10** V
